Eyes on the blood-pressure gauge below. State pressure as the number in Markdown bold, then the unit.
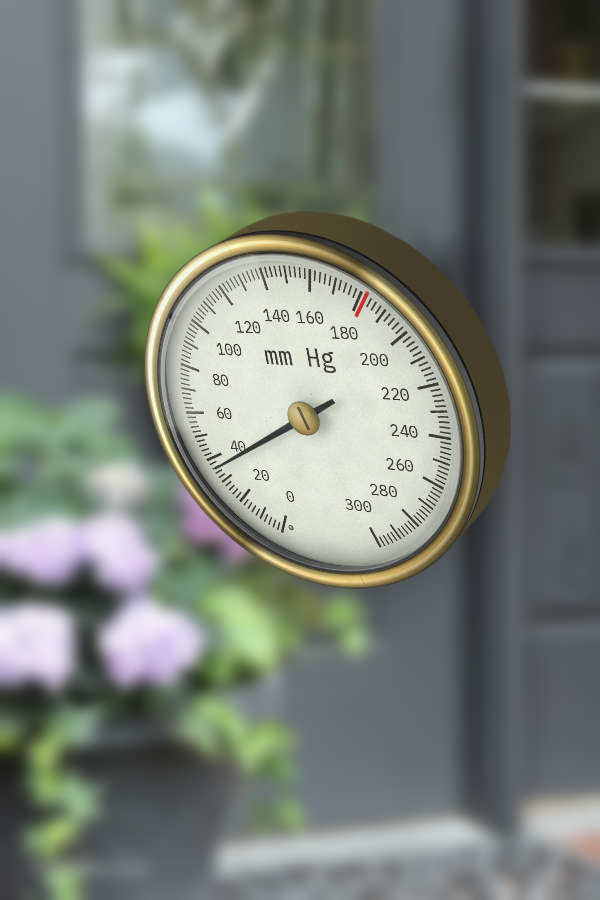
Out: **36** mmHg
